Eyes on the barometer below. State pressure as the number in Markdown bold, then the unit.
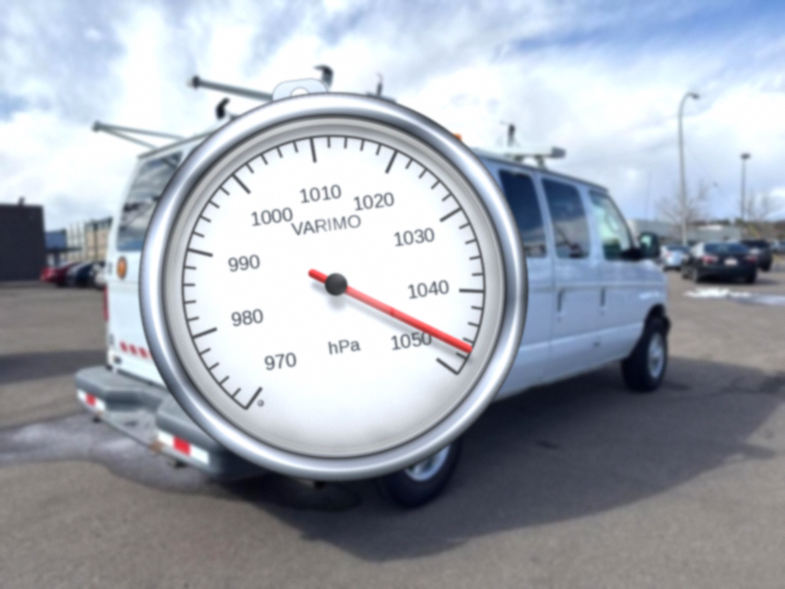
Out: **1047** hPa
